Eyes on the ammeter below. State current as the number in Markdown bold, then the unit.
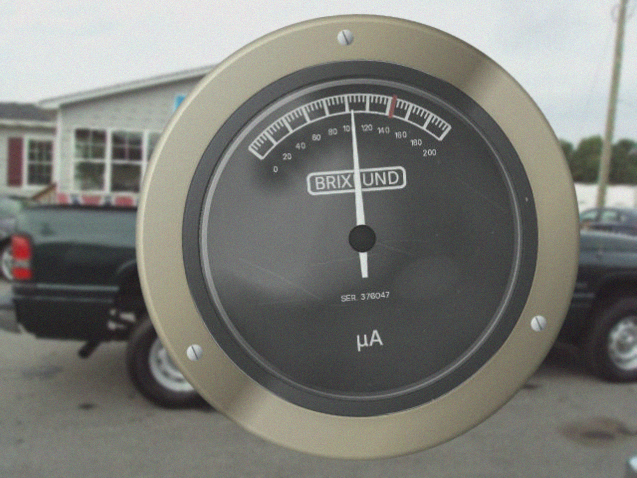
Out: **104** µA
